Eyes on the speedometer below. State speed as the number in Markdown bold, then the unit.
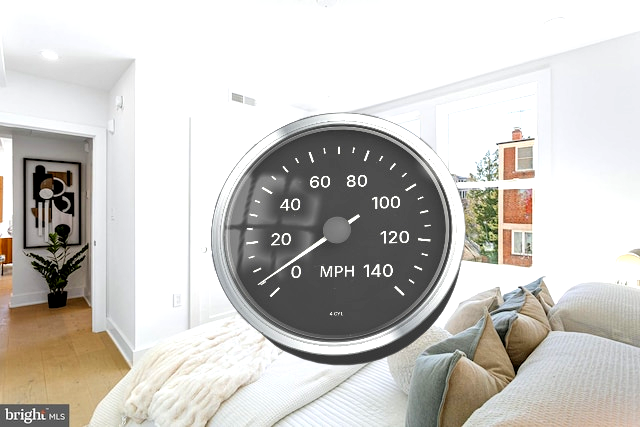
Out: **5** mph
